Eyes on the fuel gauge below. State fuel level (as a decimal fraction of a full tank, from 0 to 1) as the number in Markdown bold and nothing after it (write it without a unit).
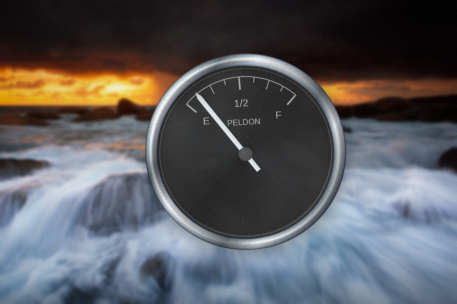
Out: **0.125**
